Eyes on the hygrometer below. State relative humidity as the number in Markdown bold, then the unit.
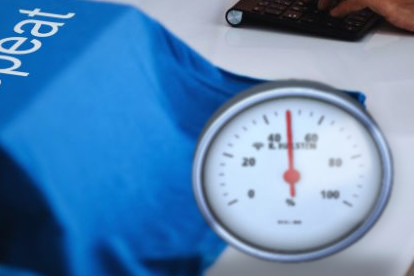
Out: **48** %
